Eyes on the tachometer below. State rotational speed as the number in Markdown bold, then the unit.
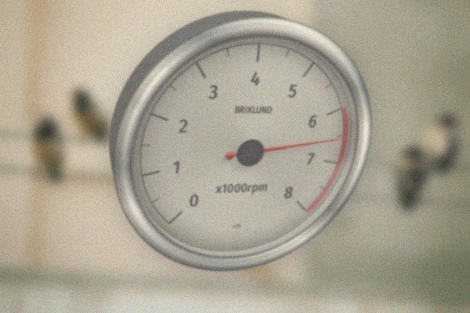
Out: **6500** rpm
